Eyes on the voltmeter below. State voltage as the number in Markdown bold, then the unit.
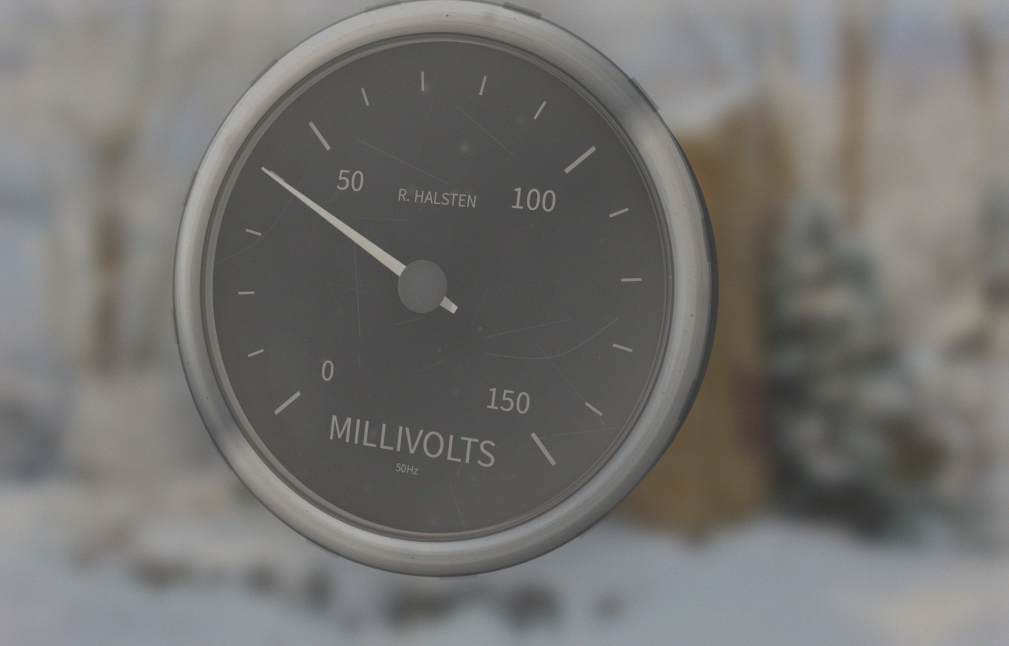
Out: **40** mV
